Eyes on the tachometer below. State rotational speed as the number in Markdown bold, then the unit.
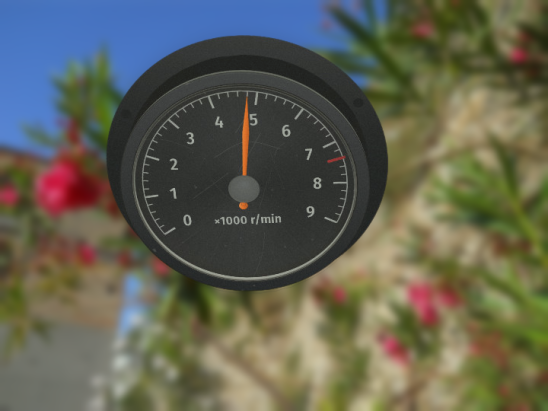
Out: **4800** rpm
